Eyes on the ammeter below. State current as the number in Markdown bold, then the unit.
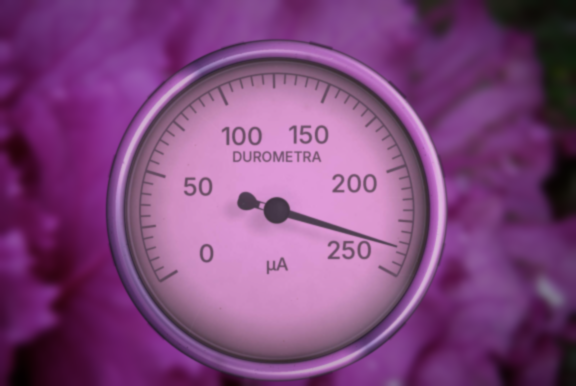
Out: **237.5** µA
